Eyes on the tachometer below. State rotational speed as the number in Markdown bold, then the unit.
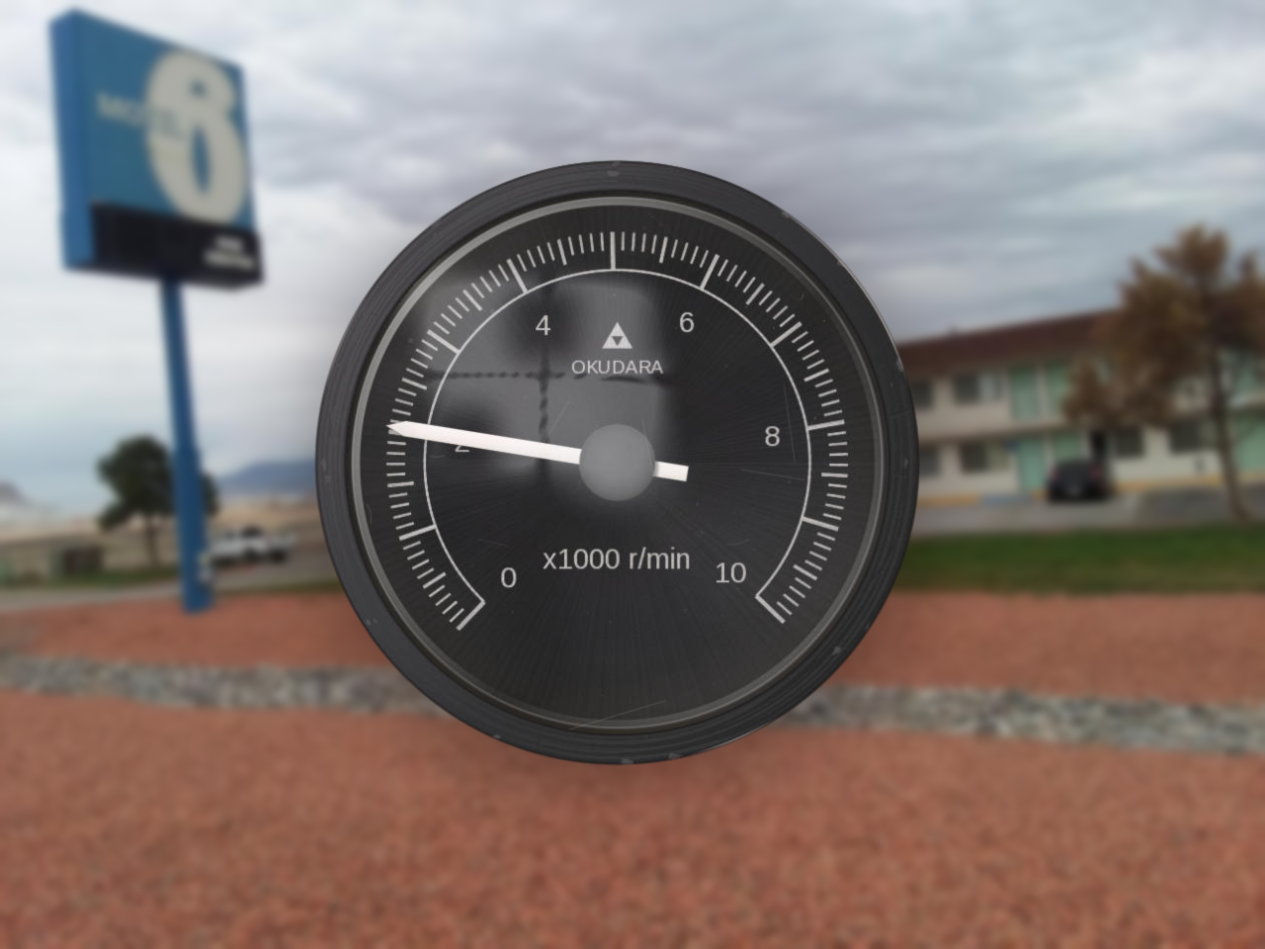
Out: **2050** rpm
